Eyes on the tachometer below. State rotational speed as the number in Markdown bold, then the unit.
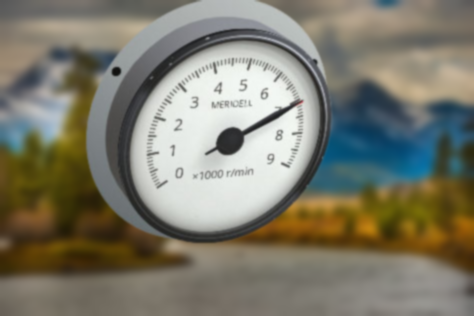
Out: **7000** rpm
